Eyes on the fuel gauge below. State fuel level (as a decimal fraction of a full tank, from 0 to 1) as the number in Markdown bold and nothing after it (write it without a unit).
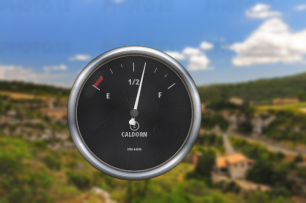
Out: **0.625**
